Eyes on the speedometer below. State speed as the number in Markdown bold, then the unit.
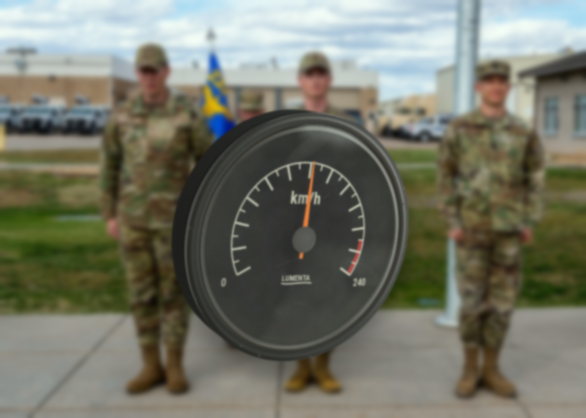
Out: **120** km/h
